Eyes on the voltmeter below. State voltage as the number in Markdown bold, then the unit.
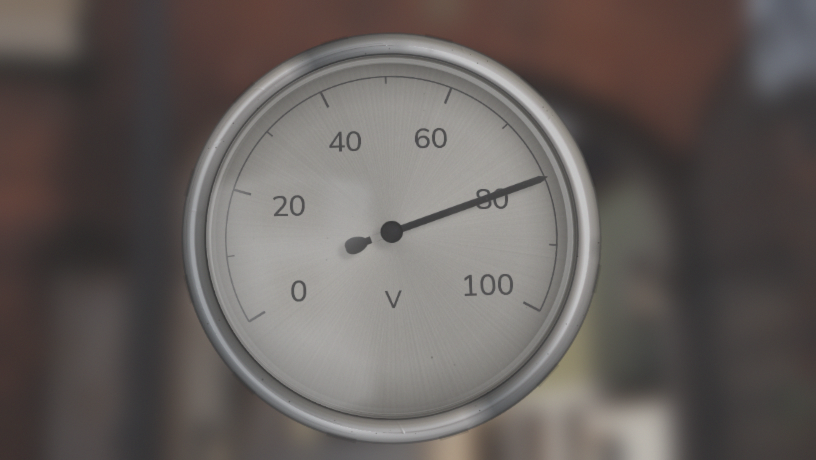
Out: **80** V
